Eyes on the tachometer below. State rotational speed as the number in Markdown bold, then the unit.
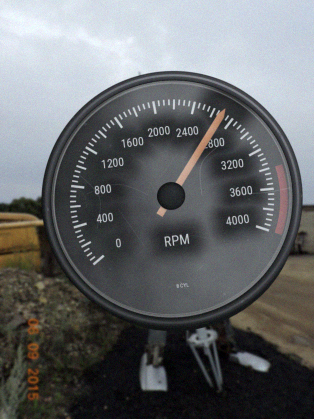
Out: **2700** rpm
